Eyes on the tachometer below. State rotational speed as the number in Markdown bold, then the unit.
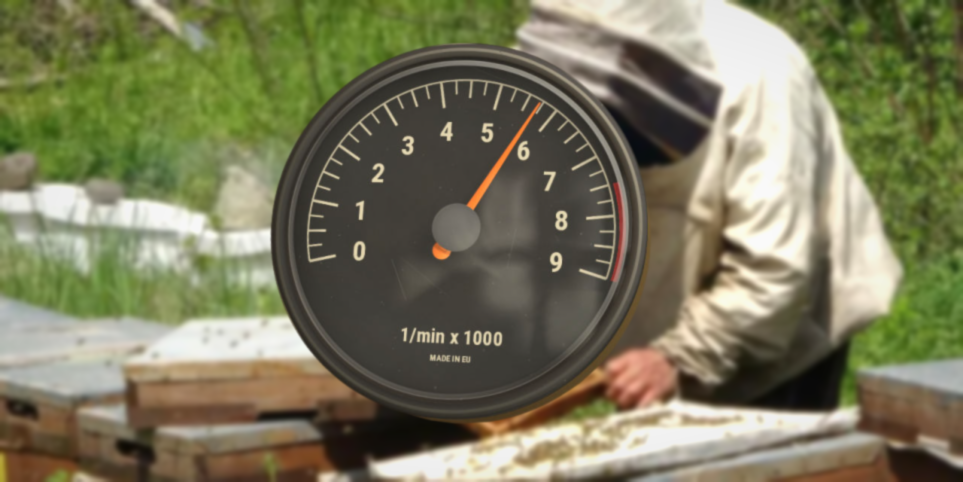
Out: **5750** rpm
